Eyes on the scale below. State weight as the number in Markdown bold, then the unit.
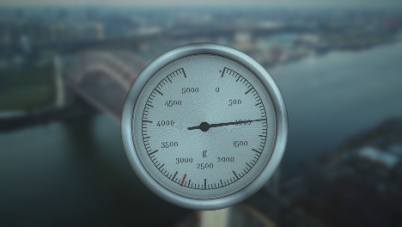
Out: **1000** g
